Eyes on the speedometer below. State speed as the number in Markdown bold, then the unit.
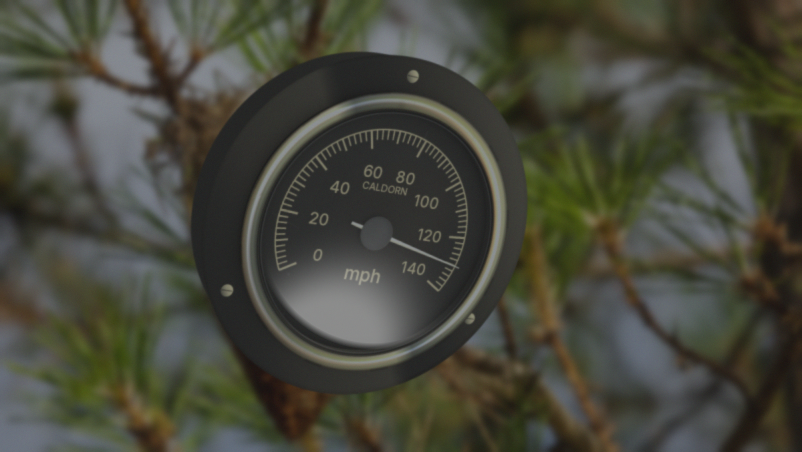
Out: **130** mph
